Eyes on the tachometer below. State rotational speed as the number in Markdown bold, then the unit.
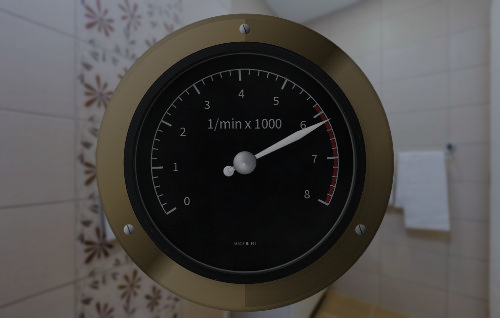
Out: **6200** rpm
